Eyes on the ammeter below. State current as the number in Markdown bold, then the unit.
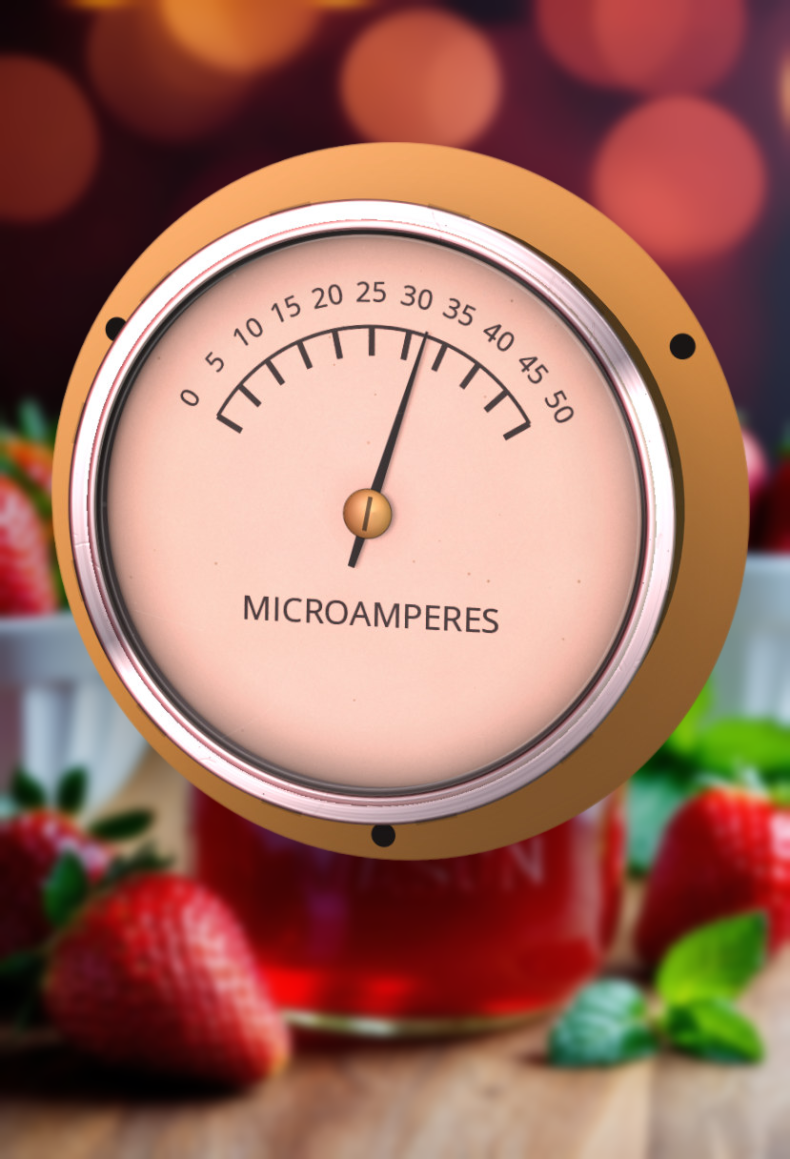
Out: **32.5** µA
